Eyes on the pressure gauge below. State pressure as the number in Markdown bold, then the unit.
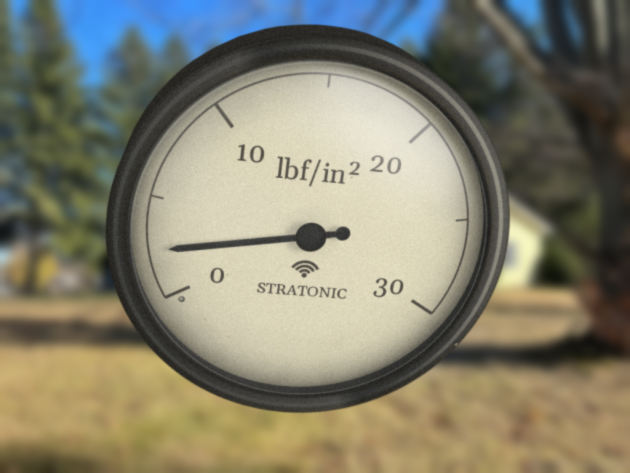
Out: **2.5** psi
